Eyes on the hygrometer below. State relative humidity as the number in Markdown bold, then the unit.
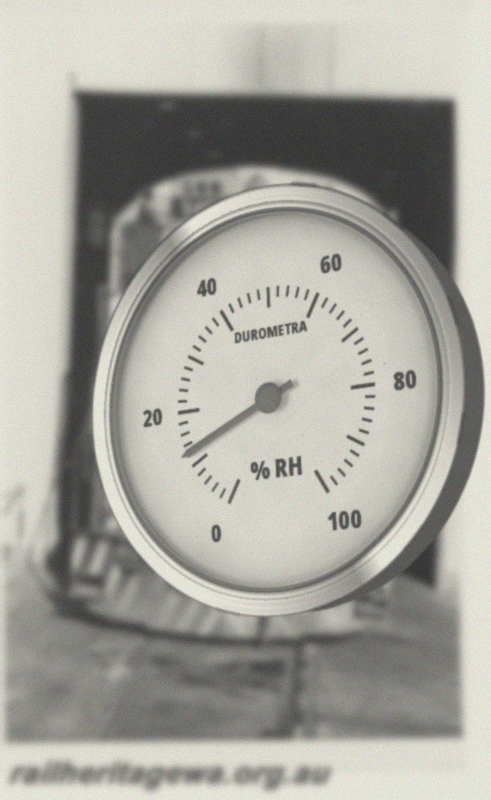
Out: **12** %
